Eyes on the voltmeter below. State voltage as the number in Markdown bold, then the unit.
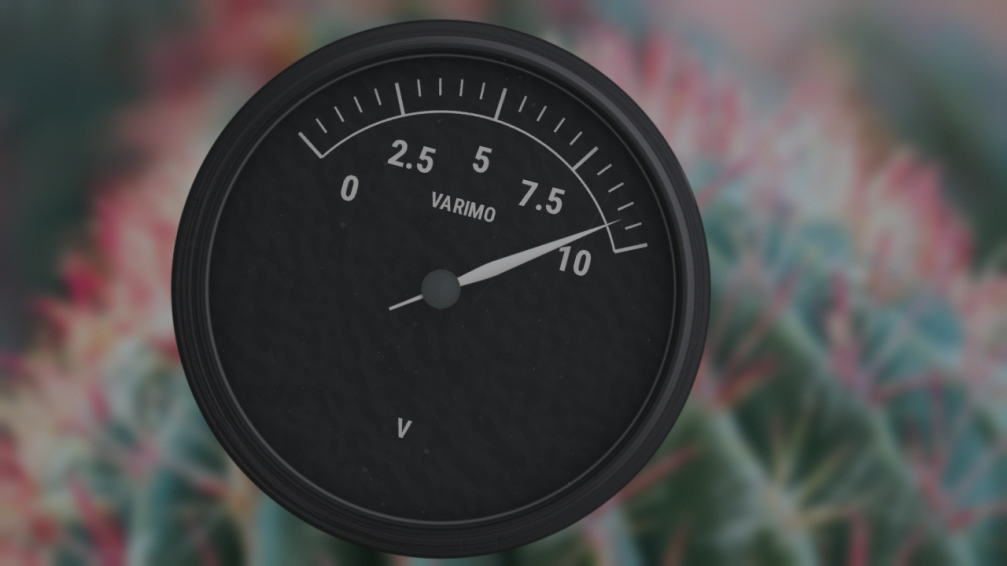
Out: **9.25** V
